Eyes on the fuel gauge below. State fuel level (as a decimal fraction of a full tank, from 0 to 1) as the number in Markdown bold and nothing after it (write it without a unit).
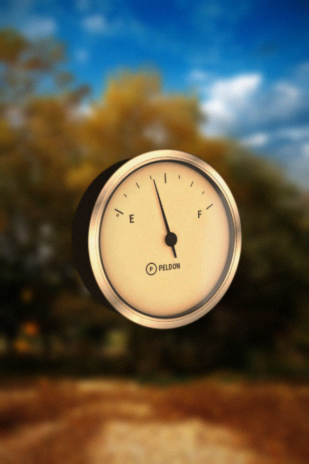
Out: **0.375**
